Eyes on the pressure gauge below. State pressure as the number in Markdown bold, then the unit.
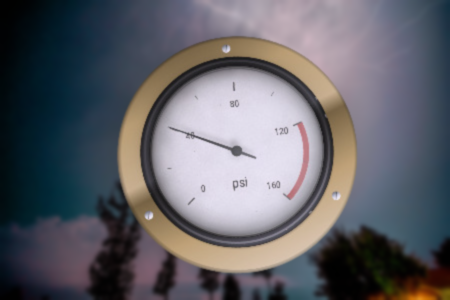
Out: **40** psi
